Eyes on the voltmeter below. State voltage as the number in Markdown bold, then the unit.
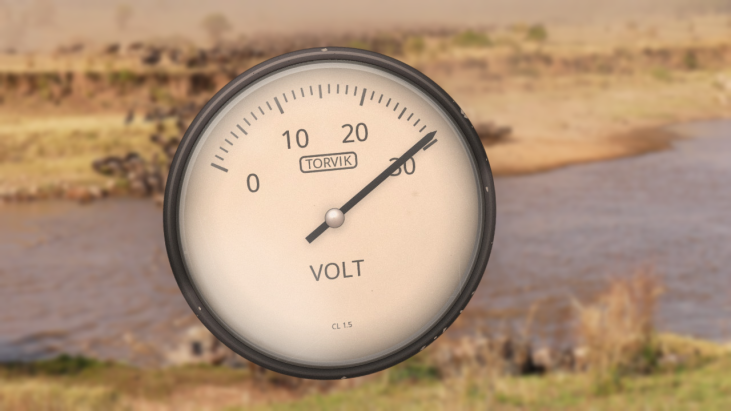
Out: **29** V
